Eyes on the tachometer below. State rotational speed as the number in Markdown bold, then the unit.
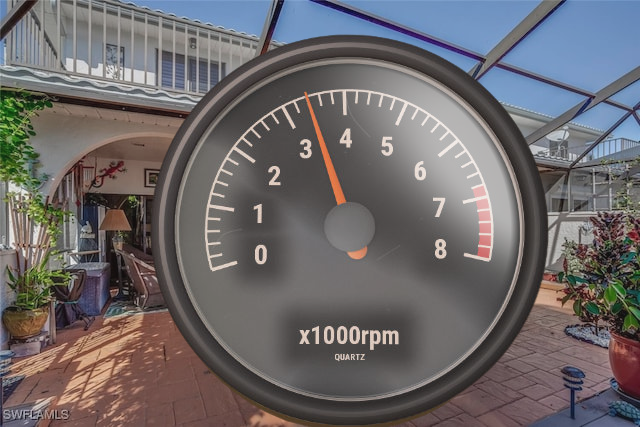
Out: **3400** rpm
